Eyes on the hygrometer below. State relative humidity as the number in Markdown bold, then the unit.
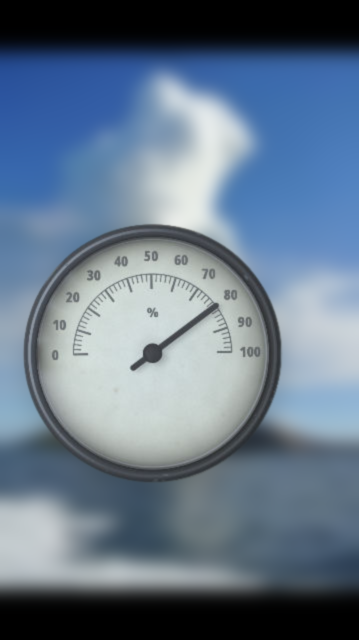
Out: **80** %
